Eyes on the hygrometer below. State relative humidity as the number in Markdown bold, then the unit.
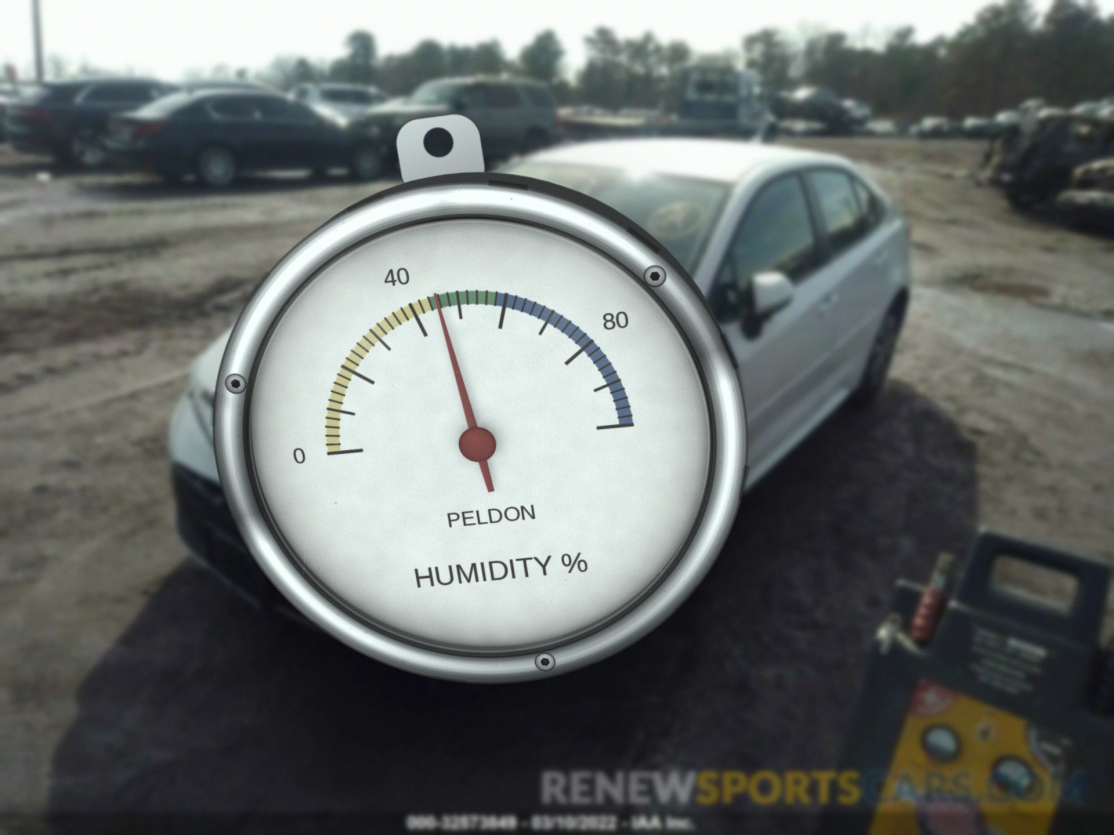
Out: **46** %
